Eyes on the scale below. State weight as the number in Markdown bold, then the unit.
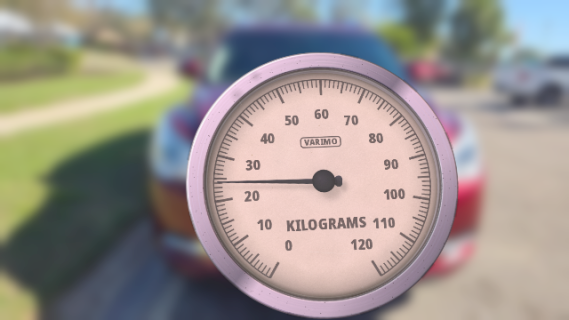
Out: **24** kg
